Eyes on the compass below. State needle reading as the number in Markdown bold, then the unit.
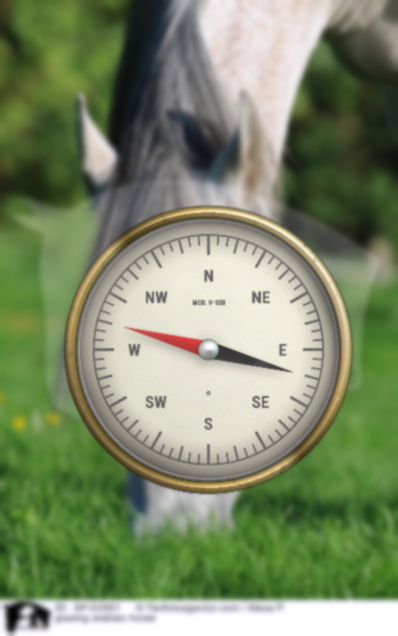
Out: **285** °
